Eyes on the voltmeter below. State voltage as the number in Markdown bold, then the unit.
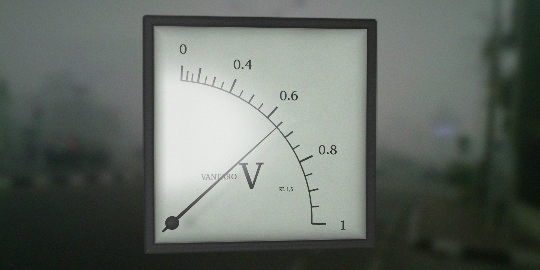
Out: **0.65** V
